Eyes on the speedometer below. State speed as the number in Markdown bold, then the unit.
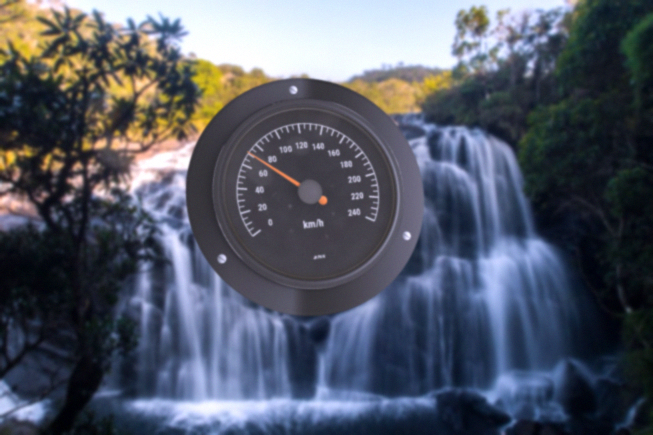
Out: **70** km/h
